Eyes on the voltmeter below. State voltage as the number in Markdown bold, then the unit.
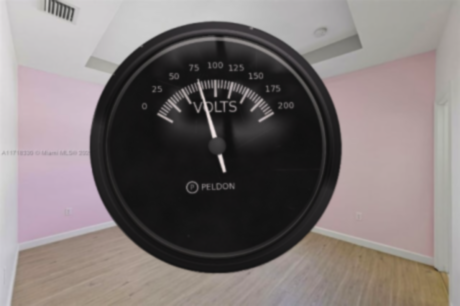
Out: **75** V
